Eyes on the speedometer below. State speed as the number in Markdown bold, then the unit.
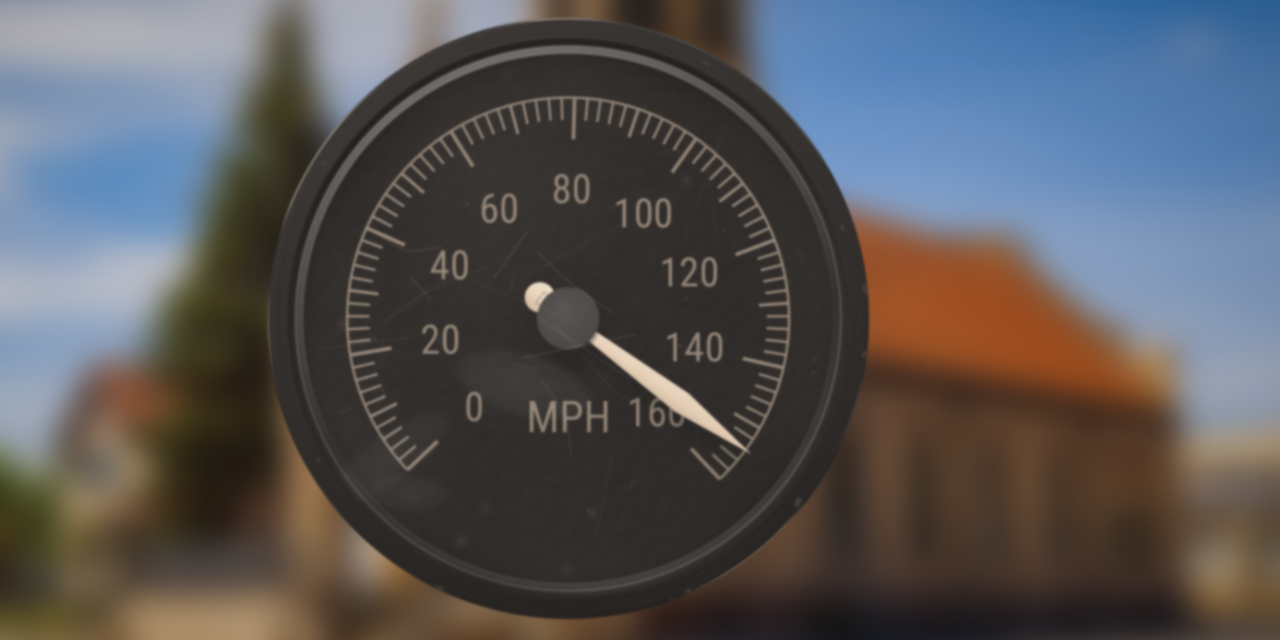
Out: **154** mph
